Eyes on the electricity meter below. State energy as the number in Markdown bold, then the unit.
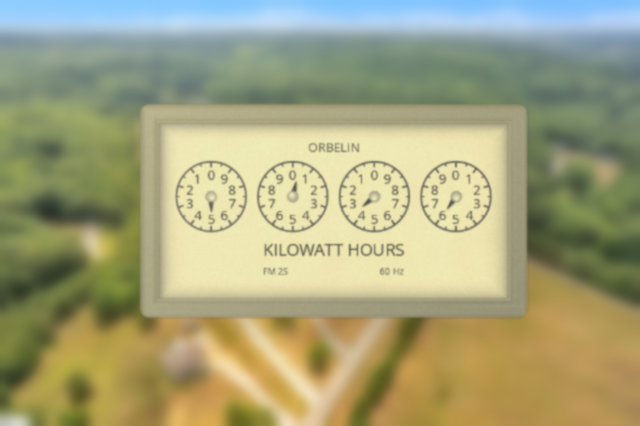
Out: **5036** kWh
